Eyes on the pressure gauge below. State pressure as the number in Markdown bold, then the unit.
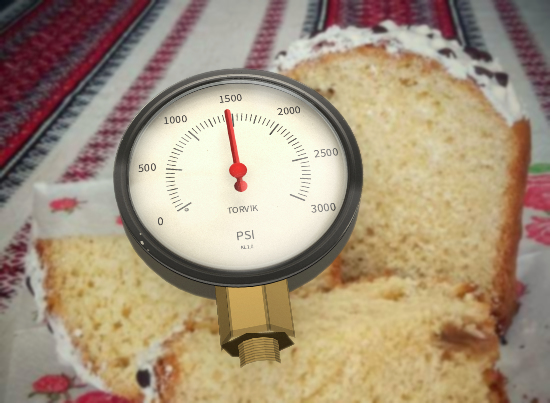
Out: **1450** psi
